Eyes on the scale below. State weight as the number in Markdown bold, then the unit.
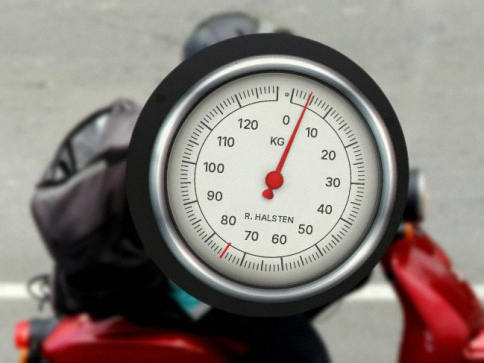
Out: **4** kg
